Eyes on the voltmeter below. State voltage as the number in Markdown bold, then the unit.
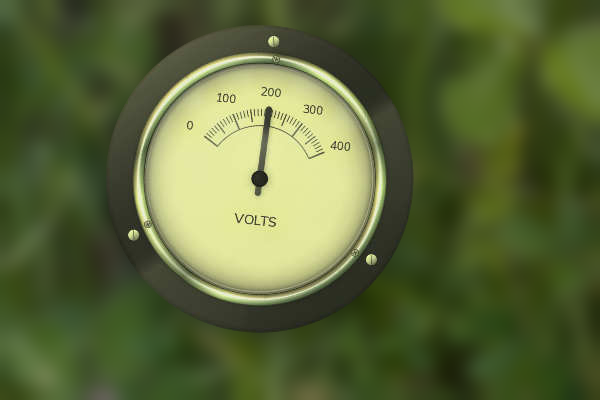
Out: **200** V
